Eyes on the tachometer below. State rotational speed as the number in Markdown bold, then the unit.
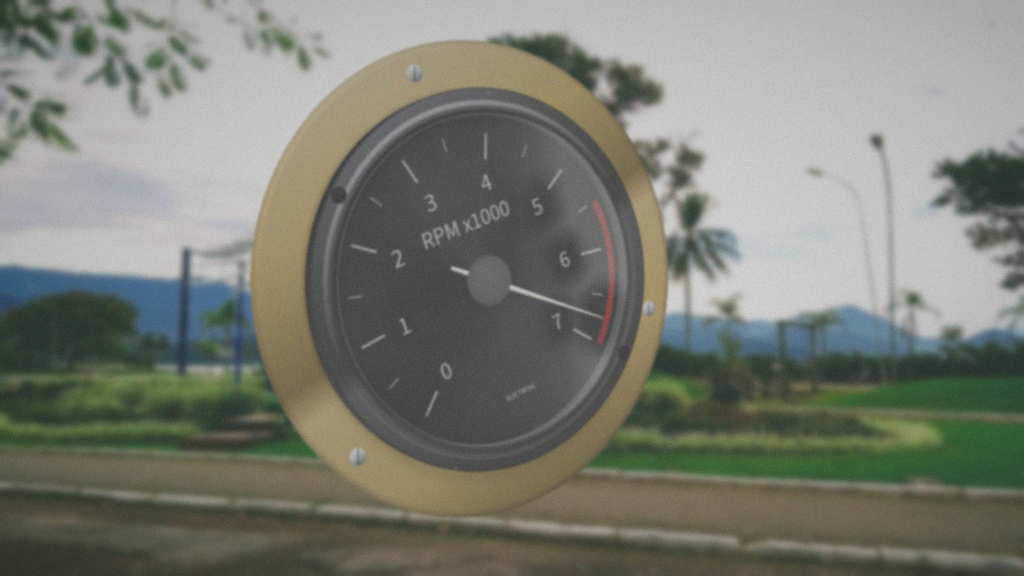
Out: **6750** rpm
